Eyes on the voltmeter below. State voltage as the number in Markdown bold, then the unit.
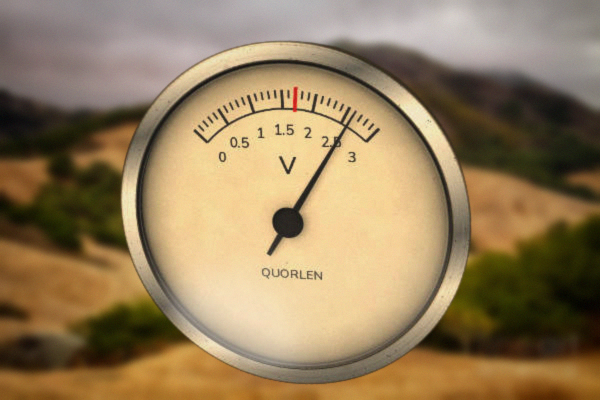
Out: **2.6** V
